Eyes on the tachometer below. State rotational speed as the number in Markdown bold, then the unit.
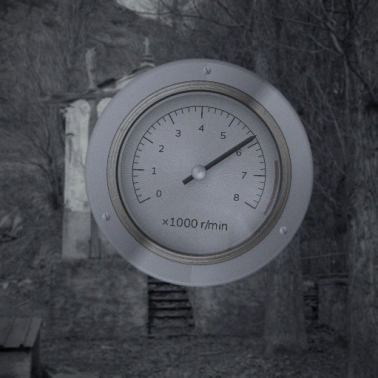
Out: **5800** rpm
